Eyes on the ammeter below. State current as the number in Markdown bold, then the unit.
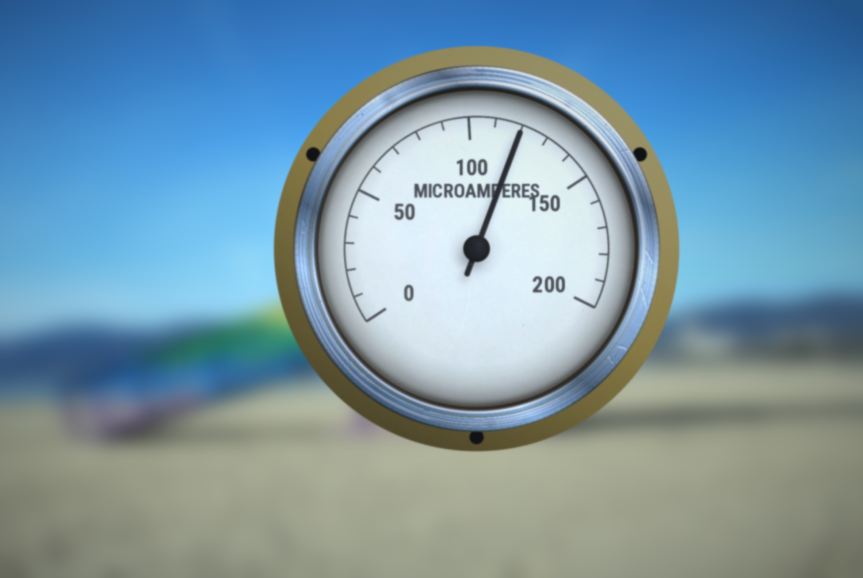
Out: **120** µA
